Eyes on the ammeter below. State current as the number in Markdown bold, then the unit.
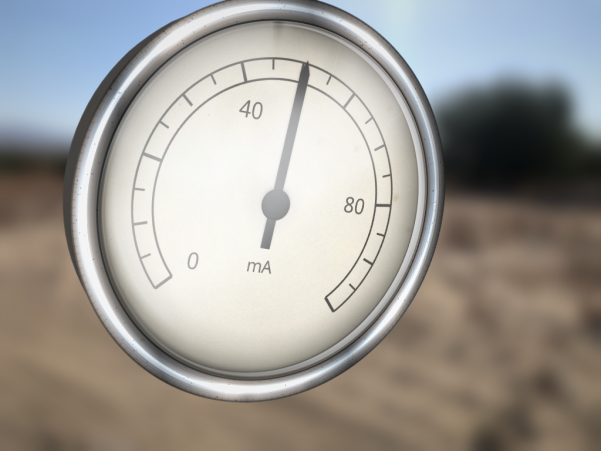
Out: **50** mA
